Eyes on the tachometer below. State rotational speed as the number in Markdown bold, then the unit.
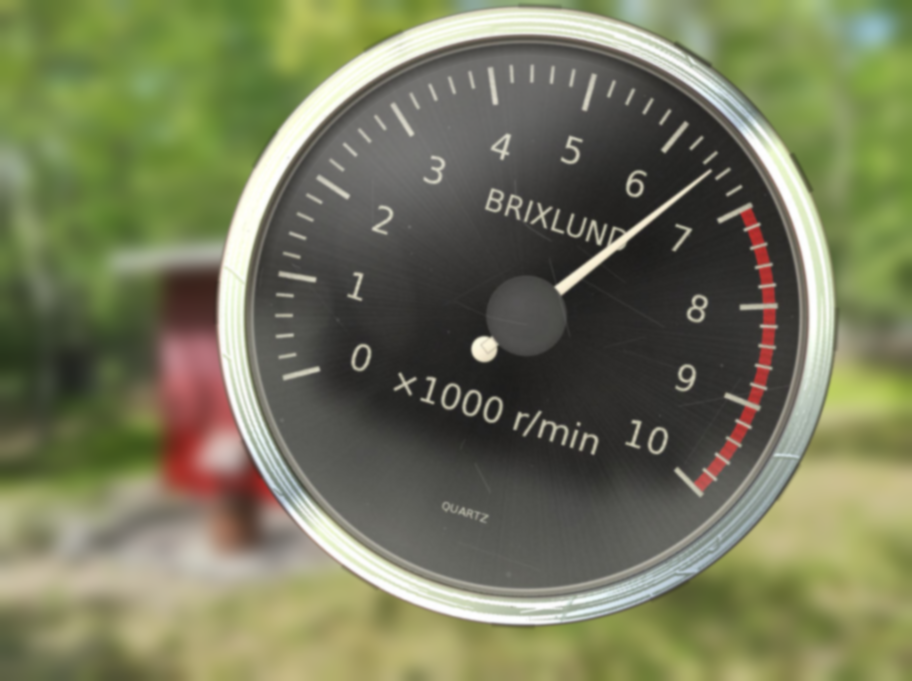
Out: **6500** rpm
